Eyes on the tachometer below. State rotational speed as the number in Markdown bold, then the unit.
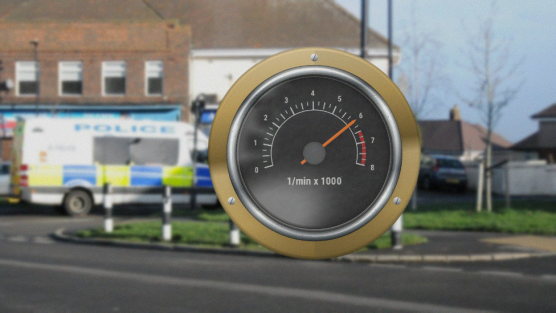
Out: **6000** rpm
